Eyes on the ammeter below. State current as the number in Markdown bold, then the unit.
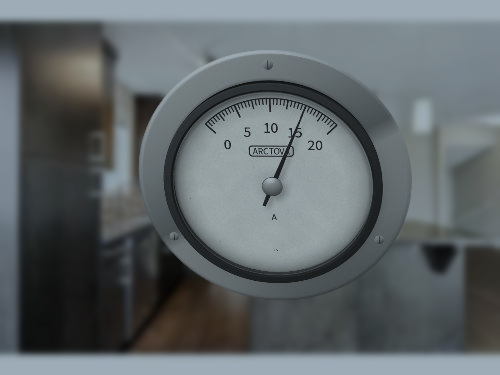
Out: **15** A
